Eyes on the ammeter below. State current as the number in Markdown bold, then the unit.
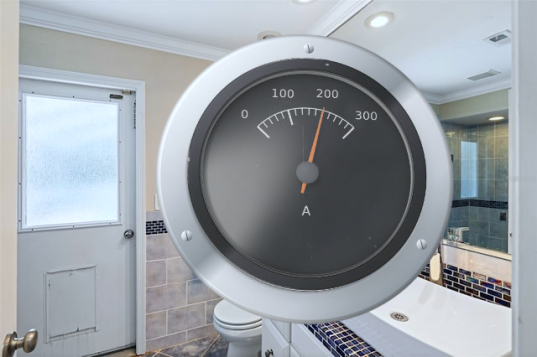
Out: **200** A
